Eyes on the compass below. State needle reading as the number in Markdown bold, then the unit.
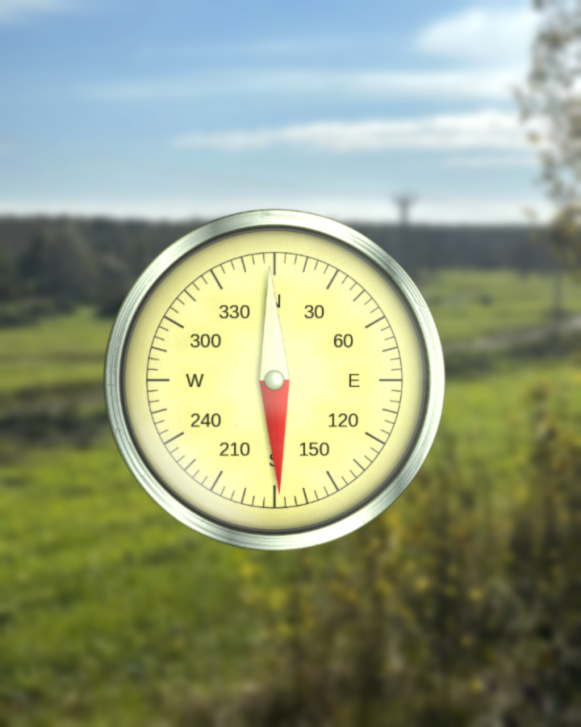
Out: **177.5** °
